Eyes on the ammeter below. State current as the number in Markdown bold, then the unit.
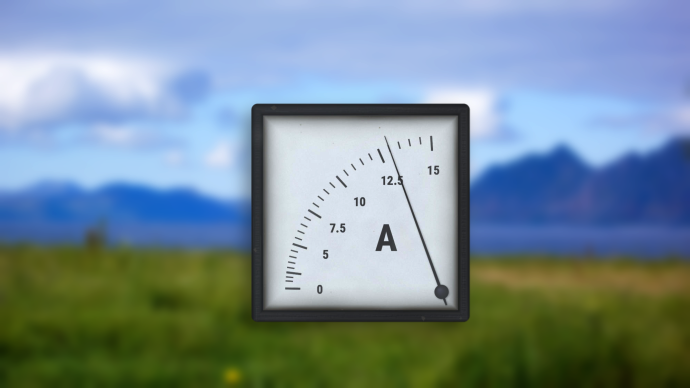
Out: **13** A
